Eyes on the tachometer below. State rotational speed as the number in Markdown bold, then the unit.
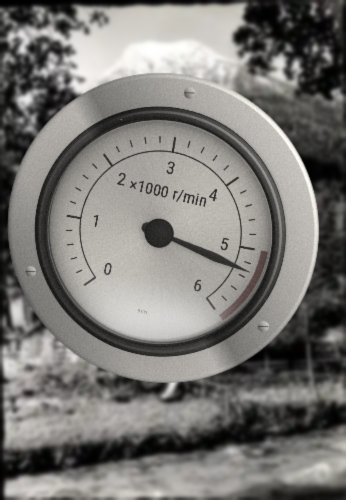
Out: **5300** rpm
